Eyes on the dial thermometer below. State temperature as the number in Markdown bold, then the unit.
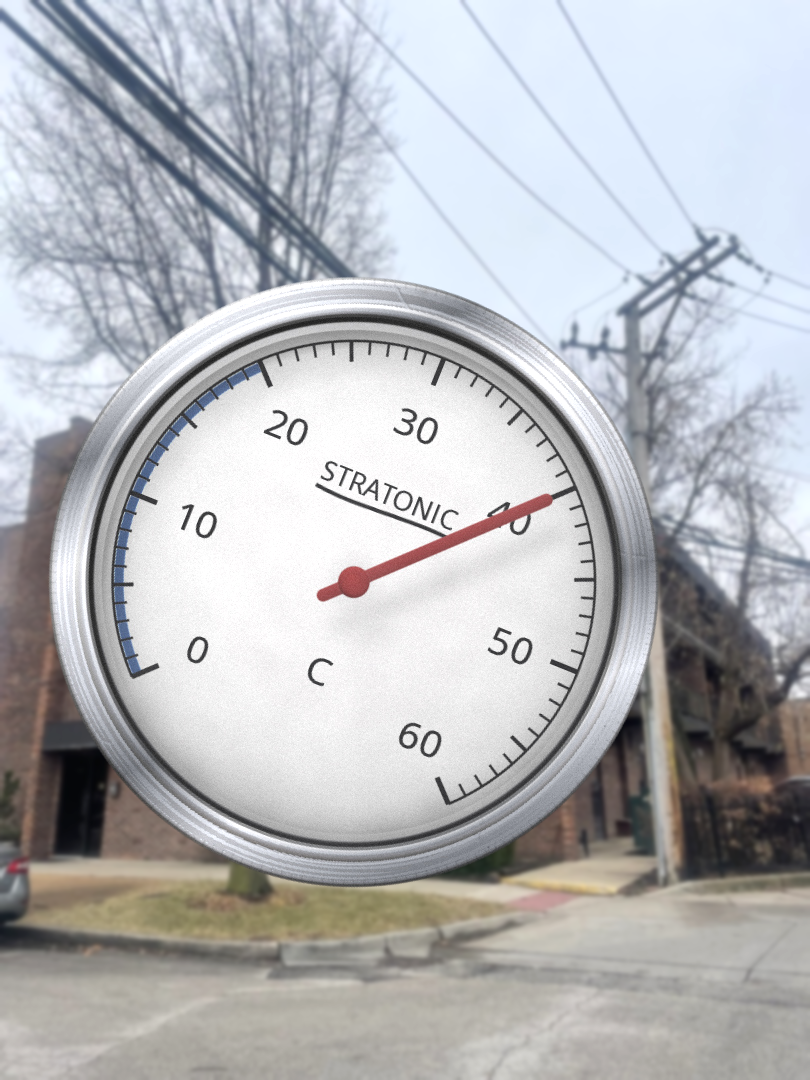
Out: **40** °C
